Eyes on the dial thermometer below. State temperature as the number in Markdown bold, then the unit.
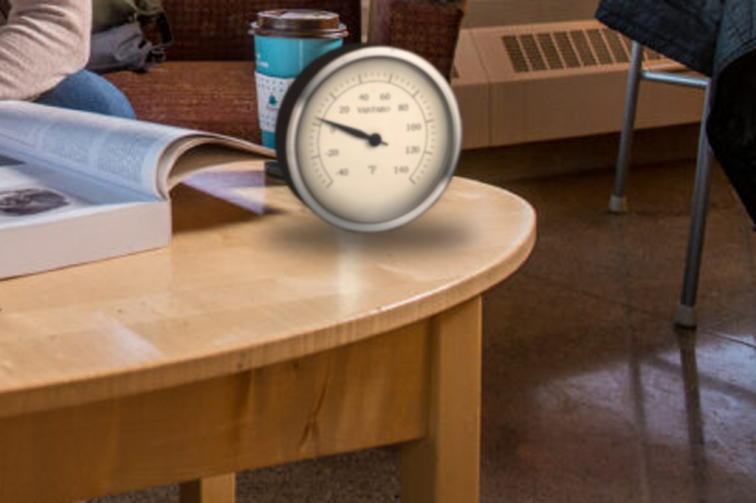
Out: **4** °F
